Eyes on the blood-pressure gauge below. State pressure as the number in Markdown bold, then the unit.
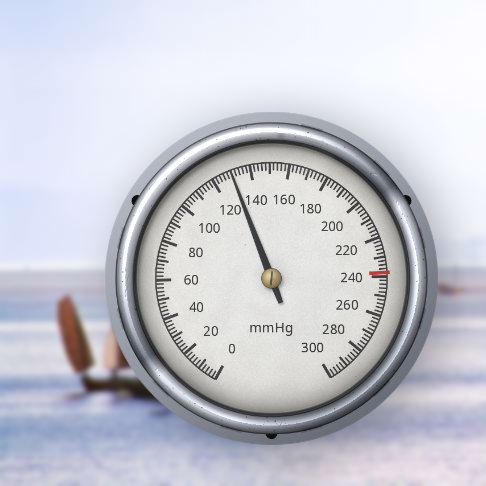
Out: **130** mmHg
